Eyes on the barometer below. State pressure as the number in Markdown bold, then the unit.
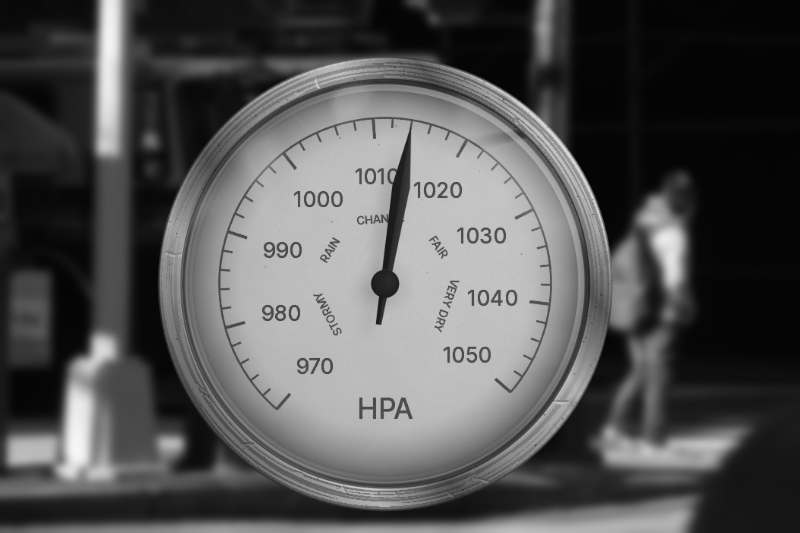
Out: **1014** hPa
